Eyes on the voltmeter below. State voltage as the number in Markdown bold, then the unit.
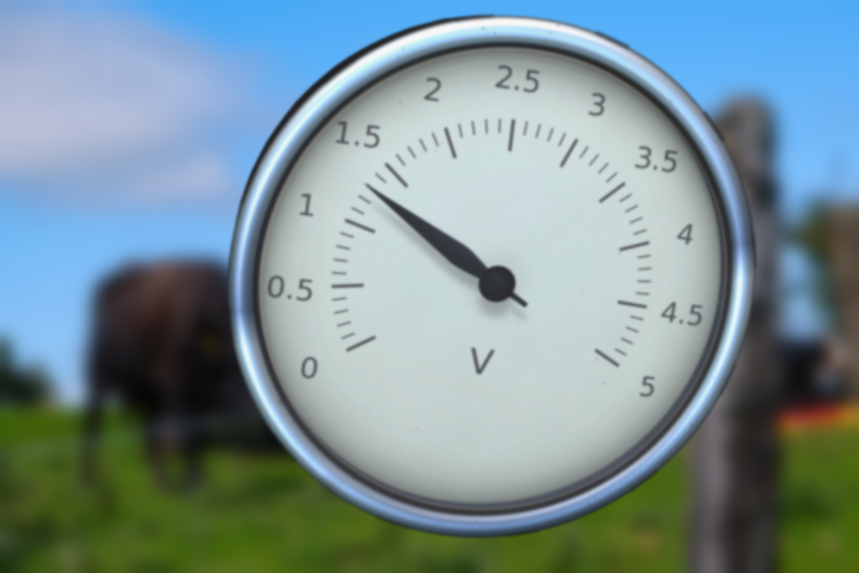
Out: **1.3** V
